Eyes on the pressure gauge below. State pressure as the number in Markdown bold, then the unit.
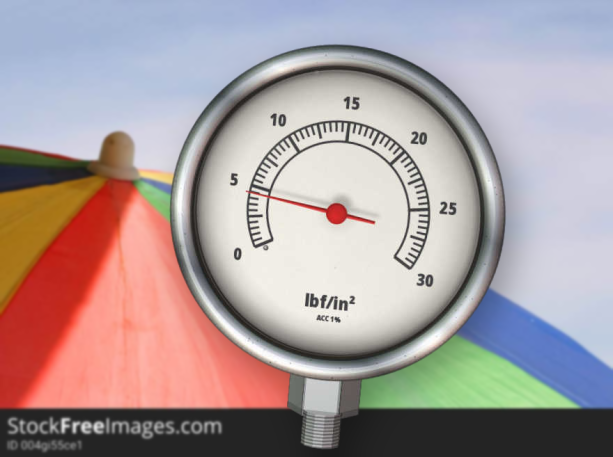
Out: **4.5** psi
